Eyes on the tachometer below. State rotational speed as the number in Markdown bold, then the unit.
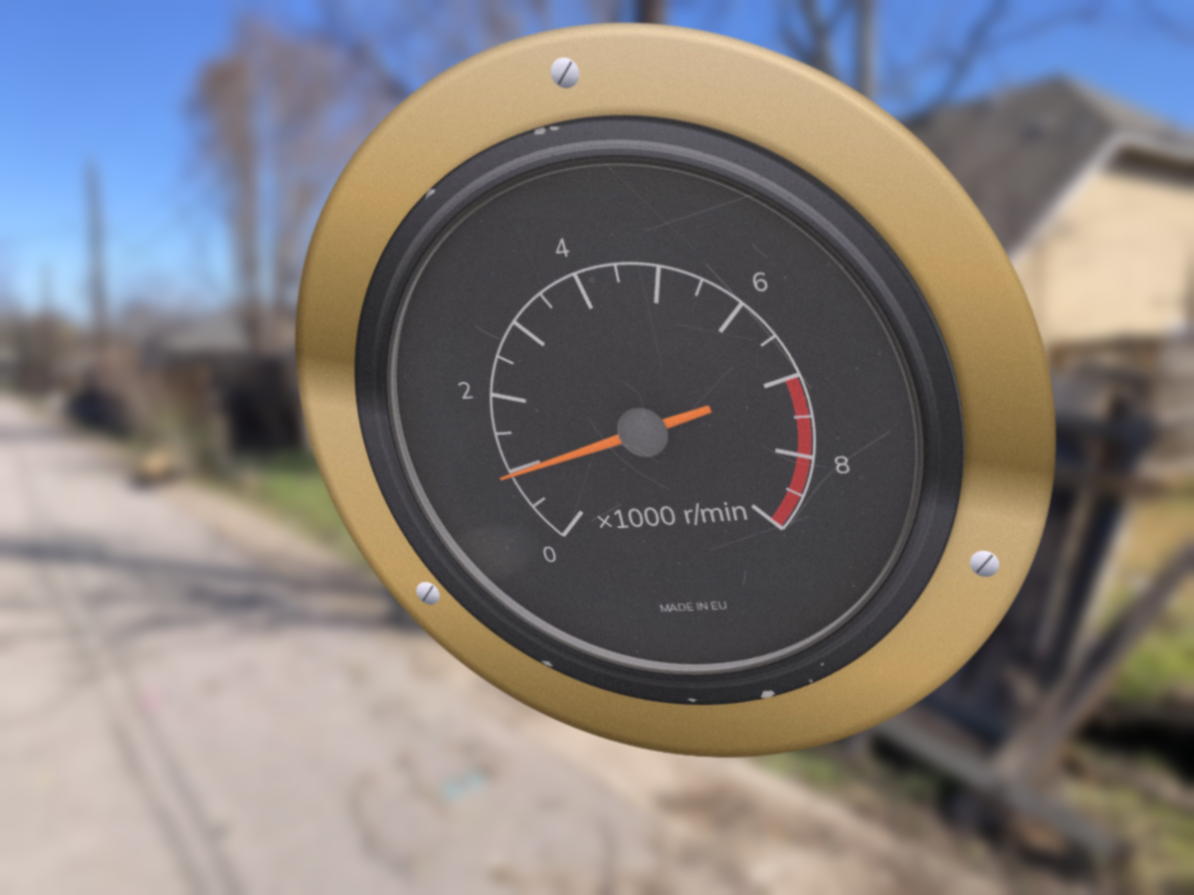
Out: **1000** rpm
